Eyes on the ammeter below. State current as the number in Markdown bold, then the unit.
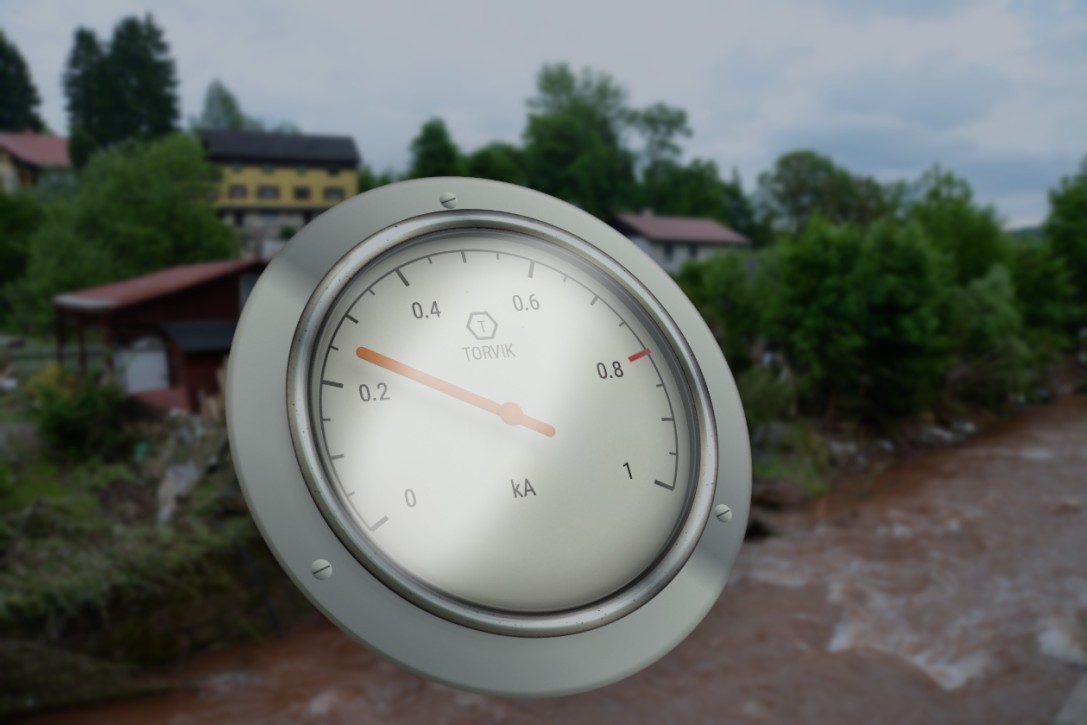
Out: **0.25** kA
